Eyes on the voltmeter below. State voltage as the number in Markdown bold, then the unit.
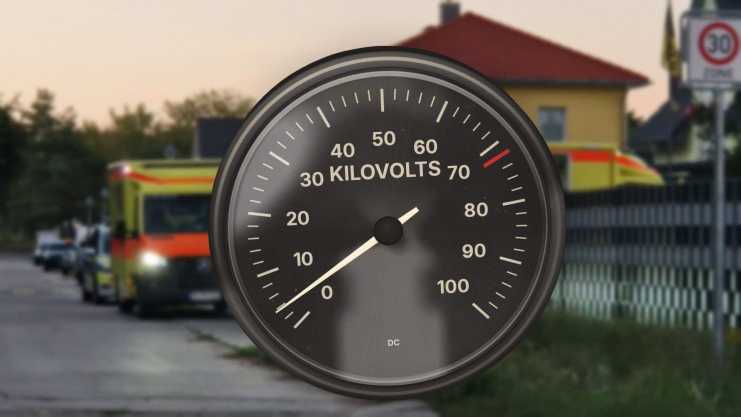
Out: **4** kV
